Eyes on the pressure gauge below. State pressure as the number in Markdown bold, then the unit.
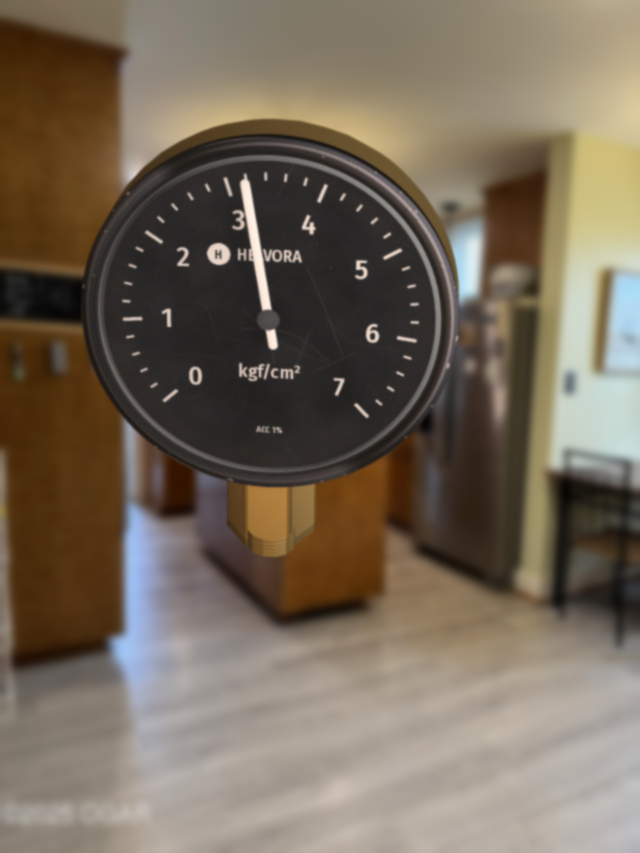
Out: **3.2** kg/cm²
